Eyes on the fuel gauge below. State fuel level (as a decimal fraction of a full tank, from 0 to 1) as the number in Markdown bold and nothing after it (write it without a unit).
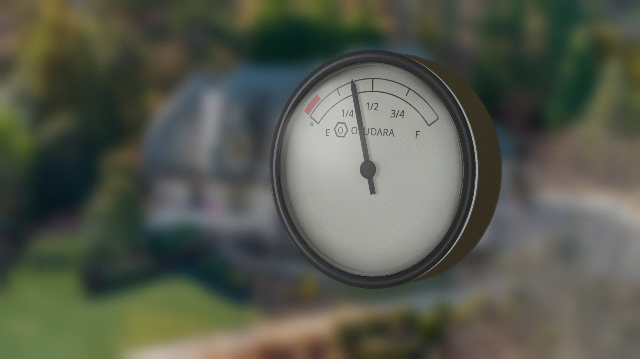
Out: **0.375**
